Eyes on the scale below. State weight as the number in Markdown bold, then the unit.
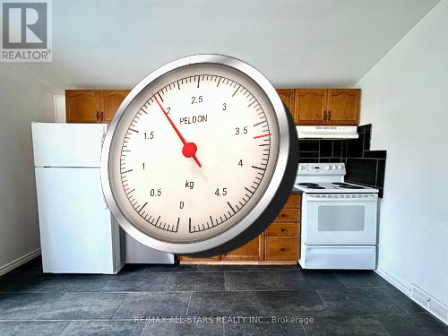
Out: **1.95** kg
